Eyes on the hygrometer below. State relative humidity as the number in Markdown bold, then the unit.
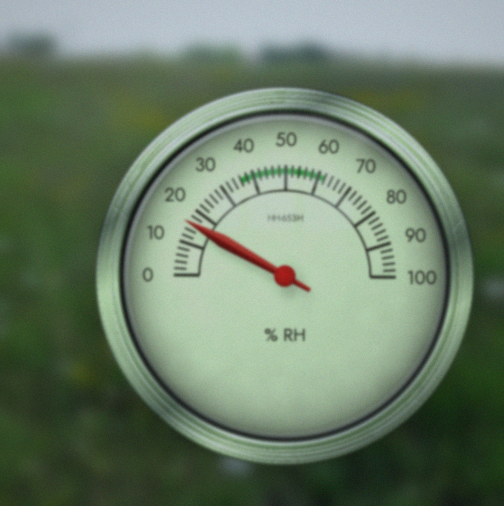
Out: **16** %
